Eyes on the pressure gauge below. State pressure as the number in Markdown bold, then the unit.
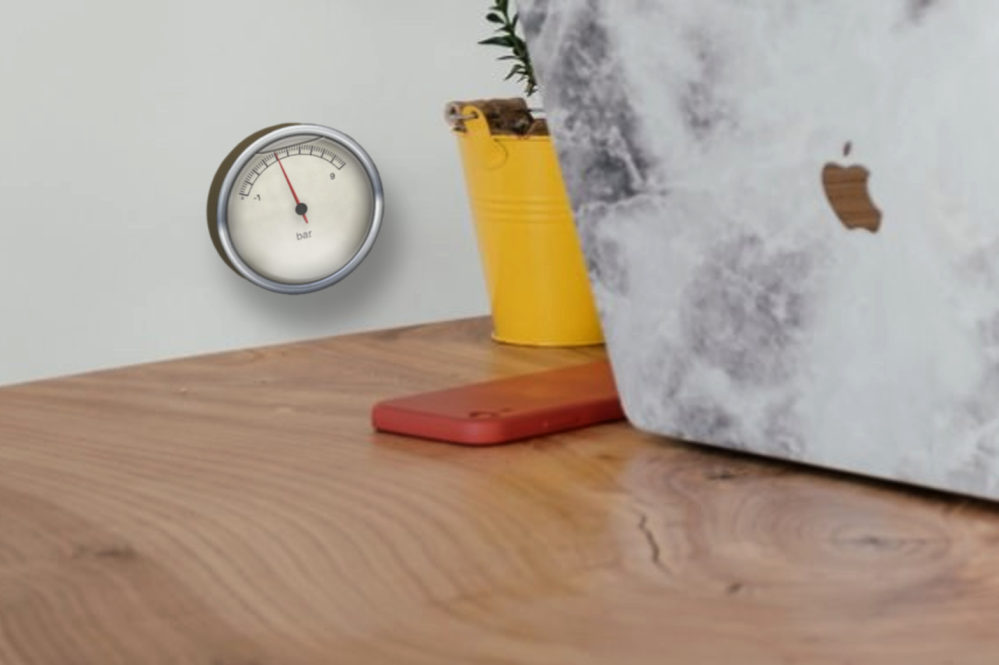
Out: **3** bar
